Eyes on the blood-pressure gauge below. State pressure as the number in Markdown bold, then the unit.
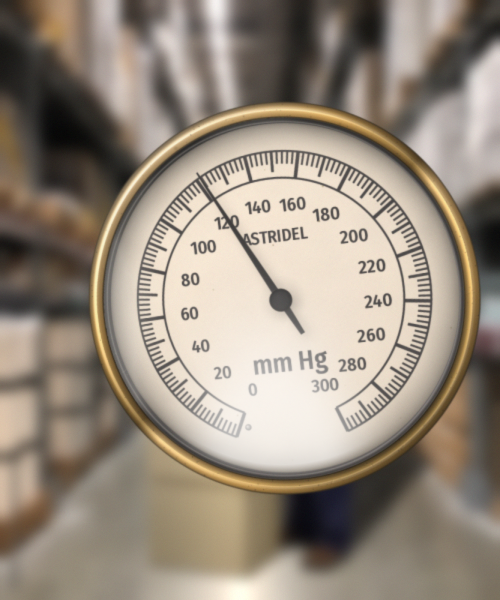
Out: **122** mmHg
